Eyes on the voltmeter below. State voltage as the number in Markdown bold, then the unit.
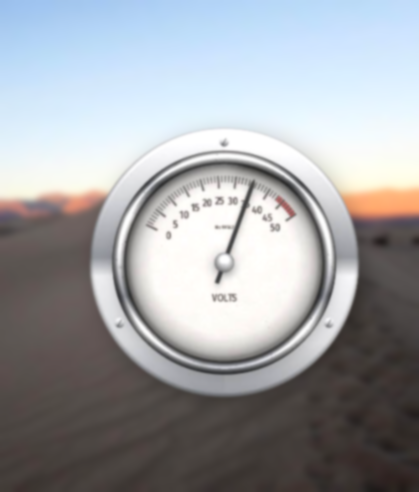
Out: **35** V
